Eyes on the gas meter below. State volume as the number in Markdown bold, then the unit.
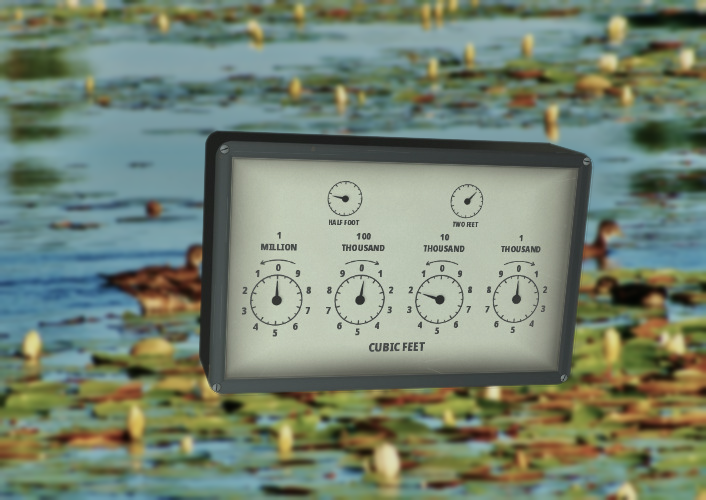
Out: **2000** ft³
